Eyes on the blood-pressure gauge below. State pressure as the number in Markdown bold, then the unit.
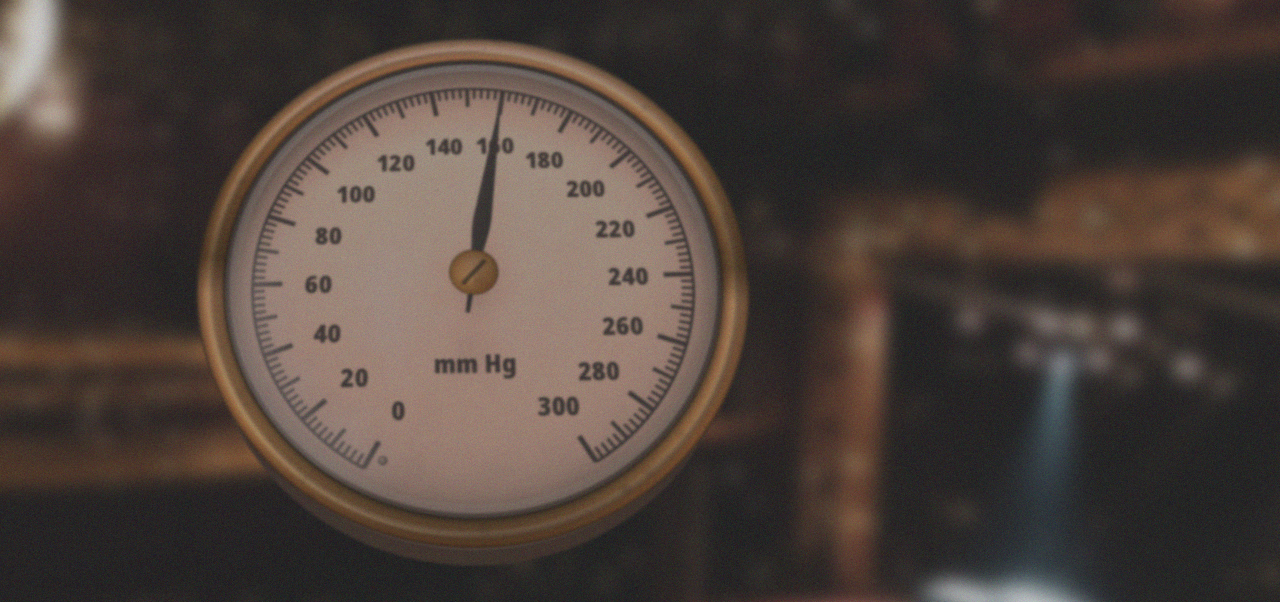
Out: **160** mmHg
